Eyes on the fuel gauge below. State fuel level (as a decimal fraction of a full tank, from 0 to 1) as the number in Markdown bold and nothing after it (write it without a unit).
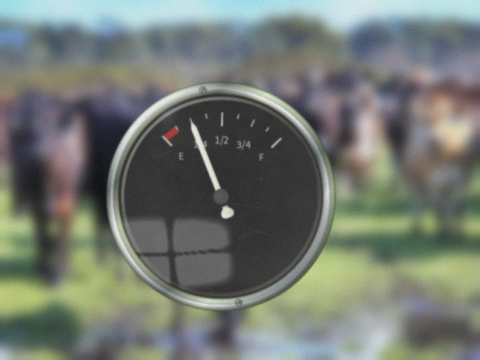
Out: **0.25**
